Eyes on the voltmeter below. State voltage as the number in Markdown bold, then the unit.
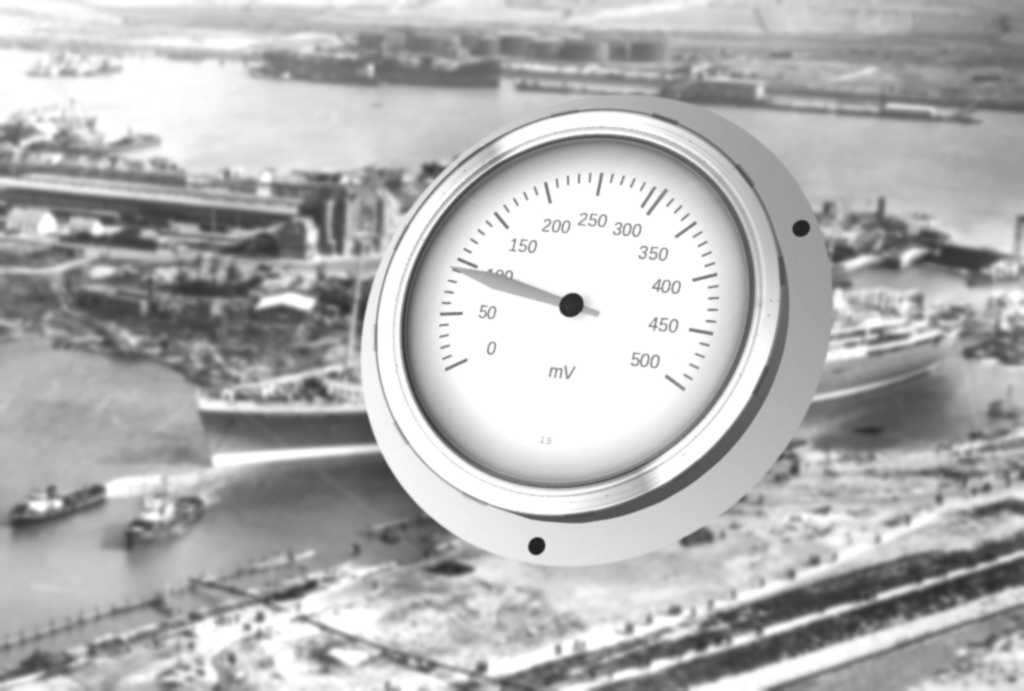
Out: **90** mV
